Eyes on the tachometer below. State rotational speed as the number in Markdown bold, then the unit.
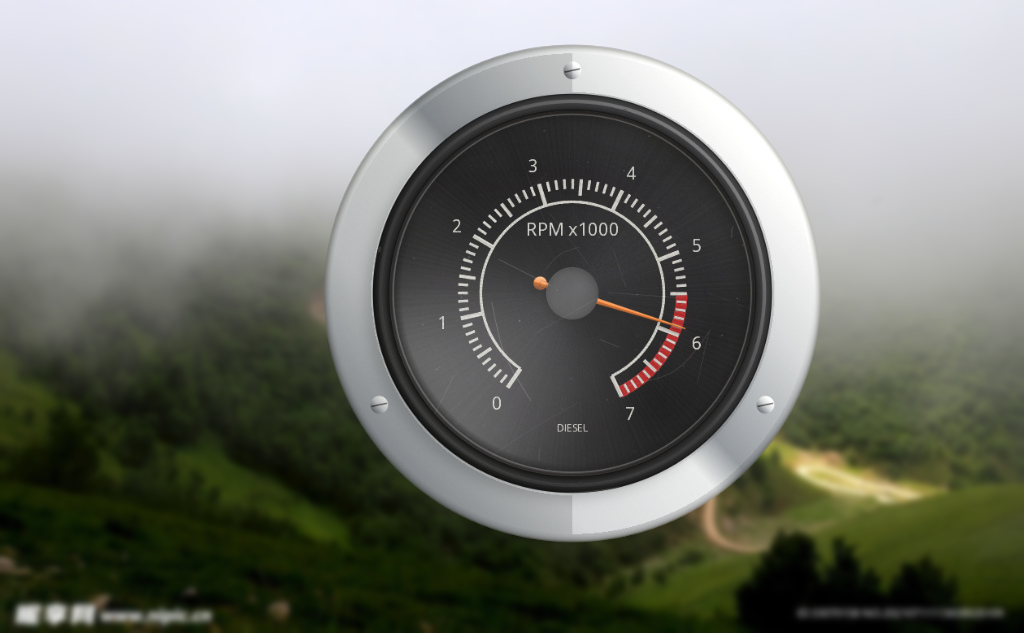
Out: **5900** rpm
